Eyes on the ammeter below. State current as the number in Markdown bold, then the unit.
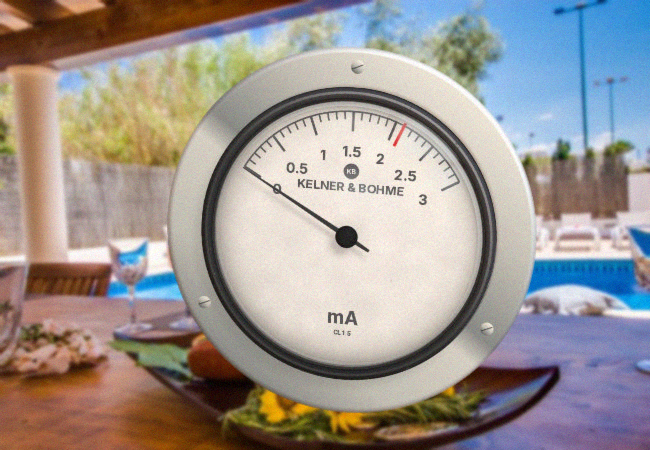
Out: **0** mA
